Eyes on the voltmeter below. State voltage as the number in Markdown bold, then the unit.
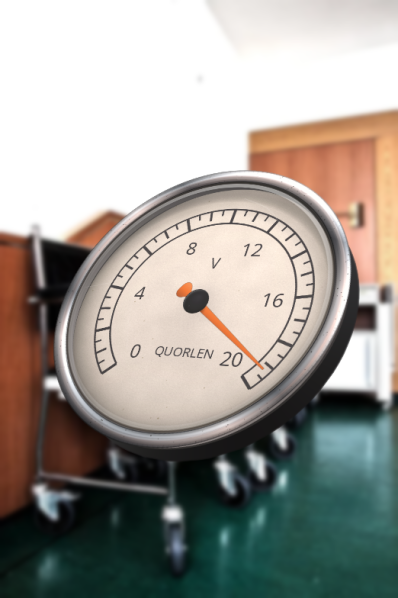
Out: **19.25** V
